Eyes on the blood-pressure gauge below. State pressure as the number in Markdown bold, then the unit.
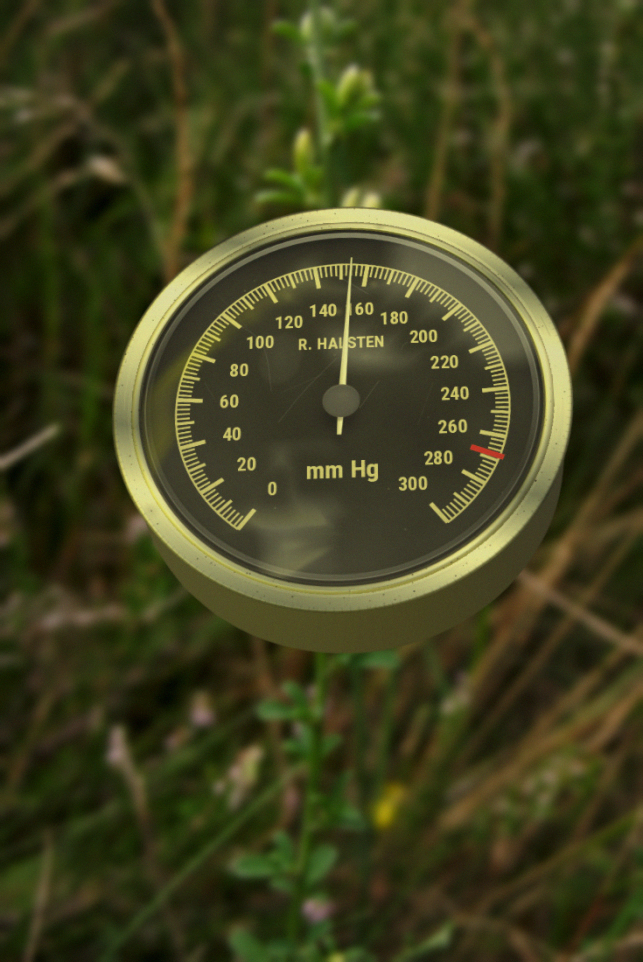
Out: **154** mmHg
